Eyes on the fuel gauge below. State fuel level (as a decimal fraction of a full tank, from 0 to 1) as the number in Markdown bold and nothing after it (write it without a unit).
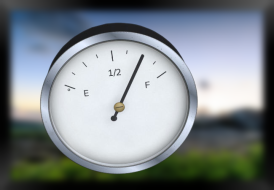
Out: **0.75**
